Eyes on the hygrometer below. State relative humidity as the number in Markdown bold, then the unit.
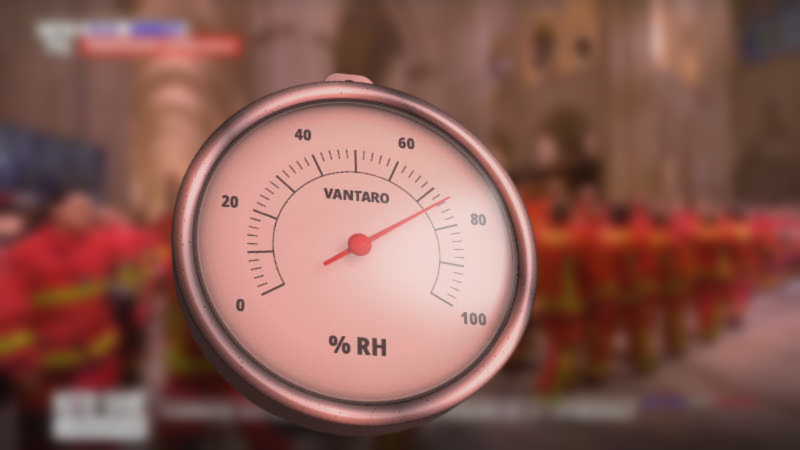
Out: **74** %
